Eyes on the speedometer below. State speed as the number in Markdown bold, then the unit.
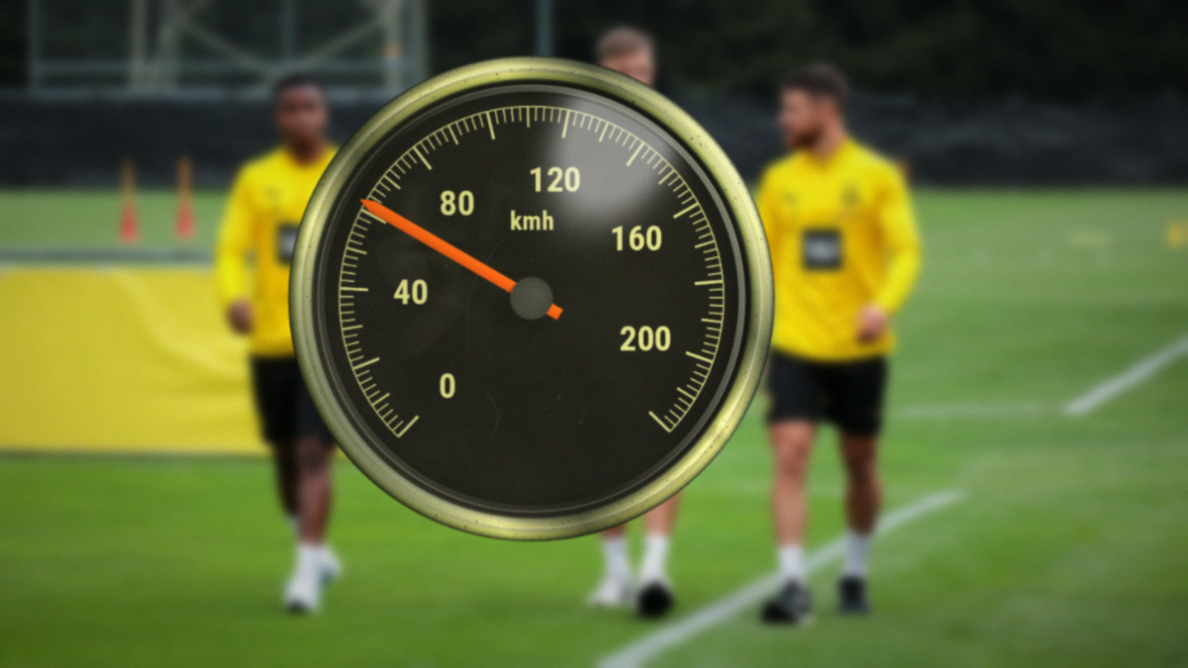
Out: **62** km/h
